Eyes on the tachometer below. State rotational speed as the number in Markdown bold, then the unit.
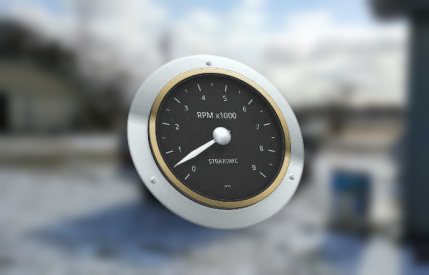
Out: **500** rpm
